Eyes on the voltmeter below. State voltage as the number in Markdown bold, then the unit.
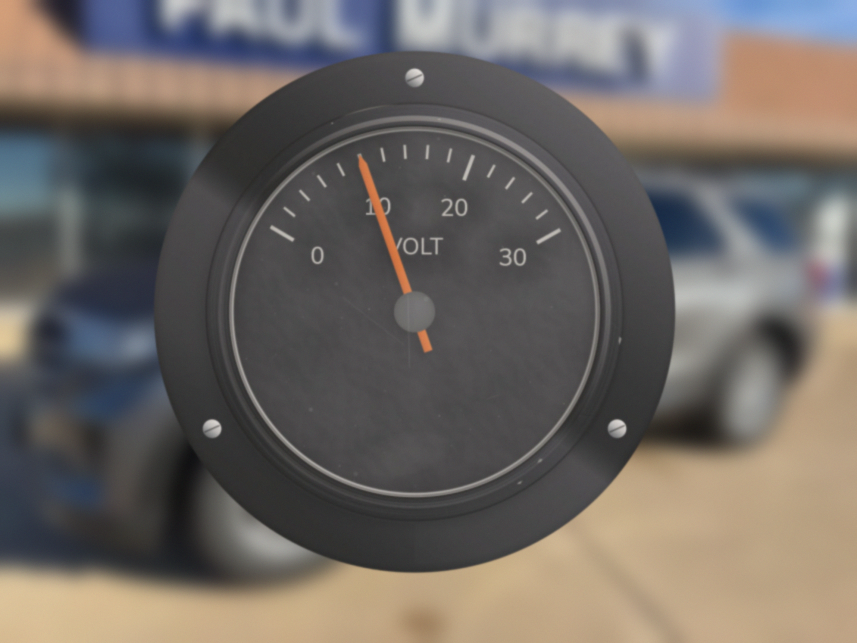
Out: **10** V
